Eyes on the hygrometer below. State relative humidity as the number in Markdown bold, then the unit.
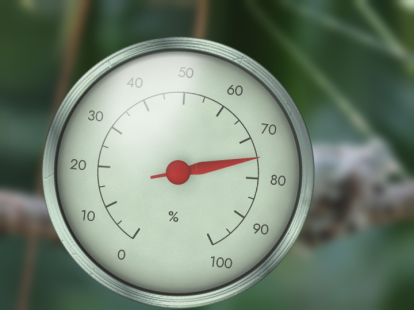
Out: **75** %
